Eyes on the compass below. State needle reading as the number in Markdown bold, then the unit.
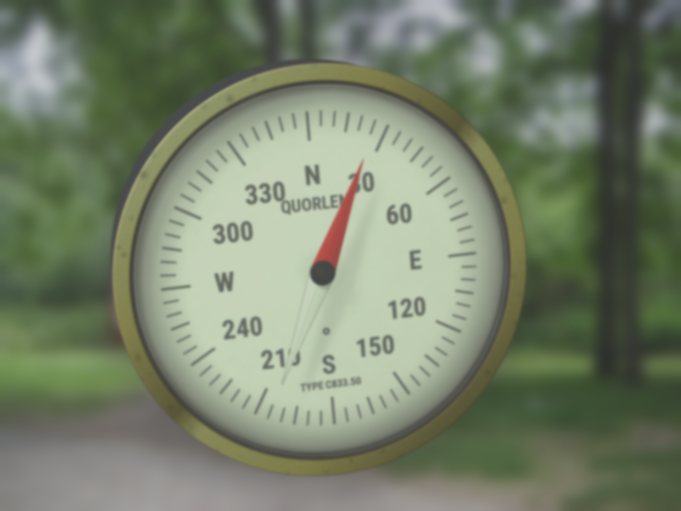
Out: **25** °
